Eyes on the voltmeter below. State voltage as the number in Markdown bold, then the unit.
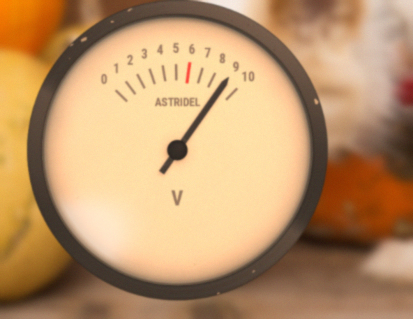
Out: **9** V
